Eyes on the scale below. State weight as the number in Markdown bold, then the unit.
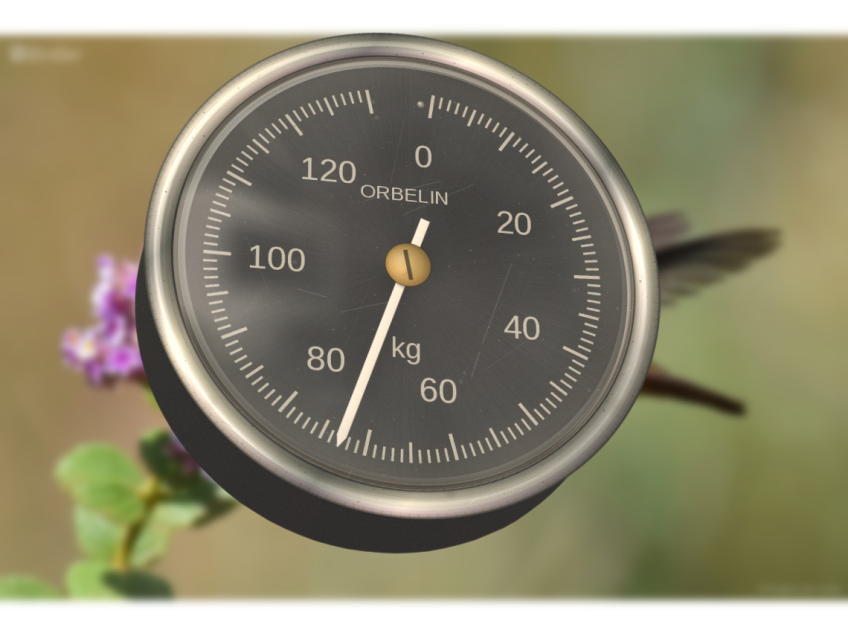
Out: **73** kg
